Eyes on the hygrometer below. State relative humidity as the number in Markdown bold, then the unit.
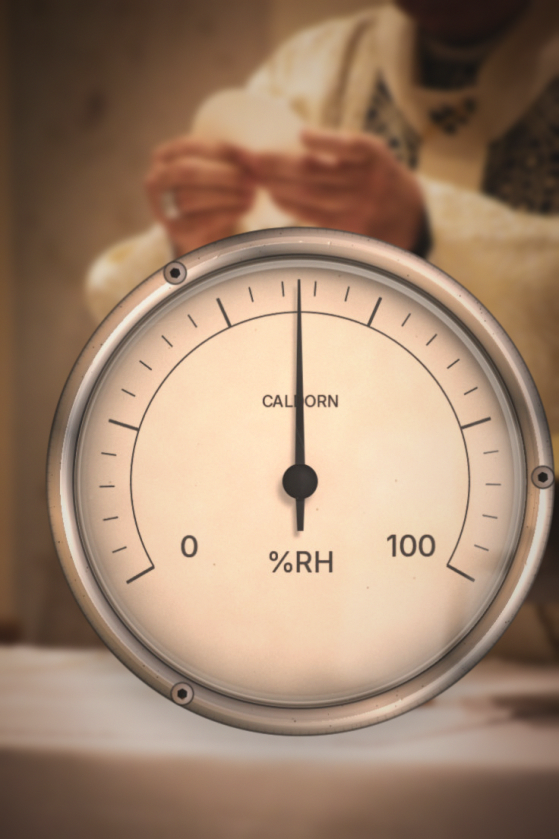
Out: **50** %
